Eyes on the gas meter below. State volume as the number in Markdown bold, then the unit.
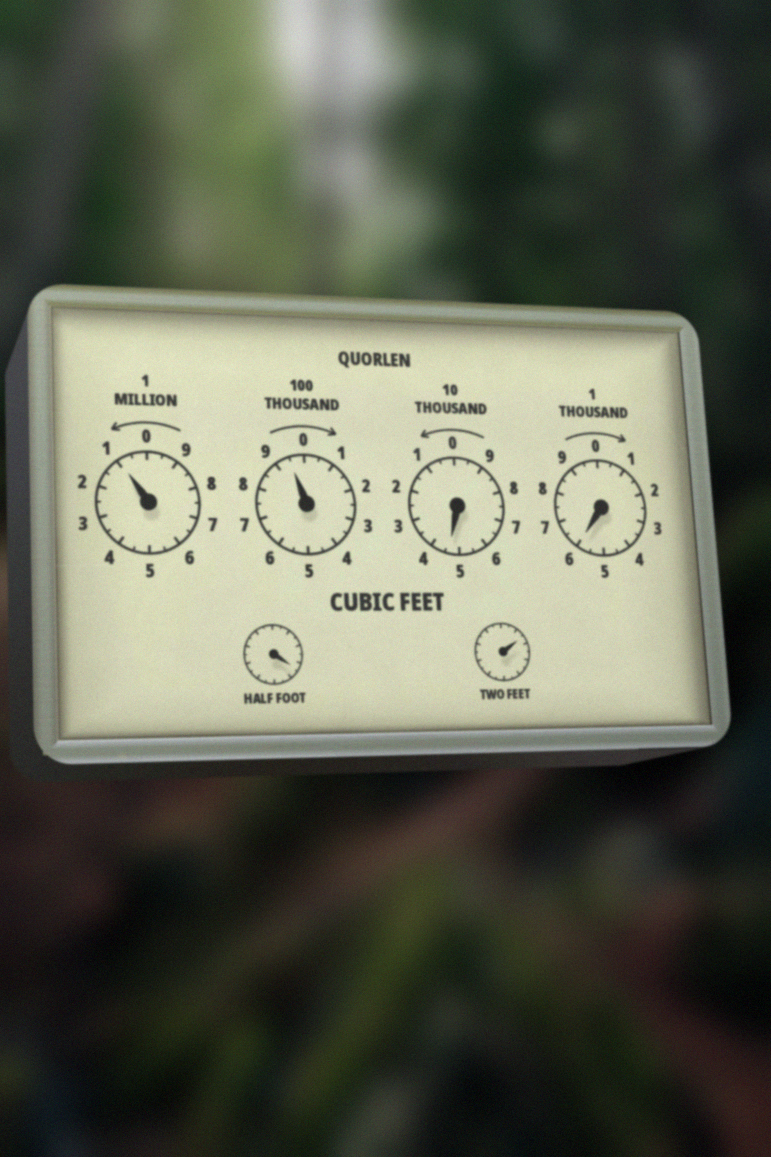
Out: **94600** ft³
